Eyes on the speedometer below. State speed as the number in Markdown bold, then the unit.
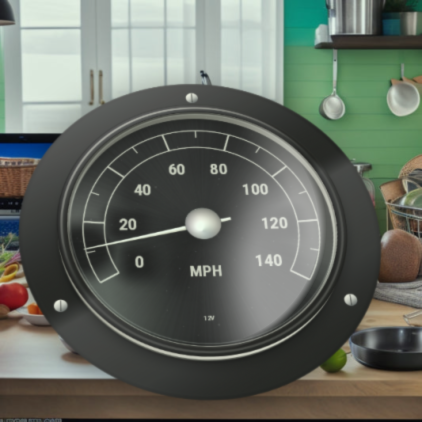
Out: **10** mph
